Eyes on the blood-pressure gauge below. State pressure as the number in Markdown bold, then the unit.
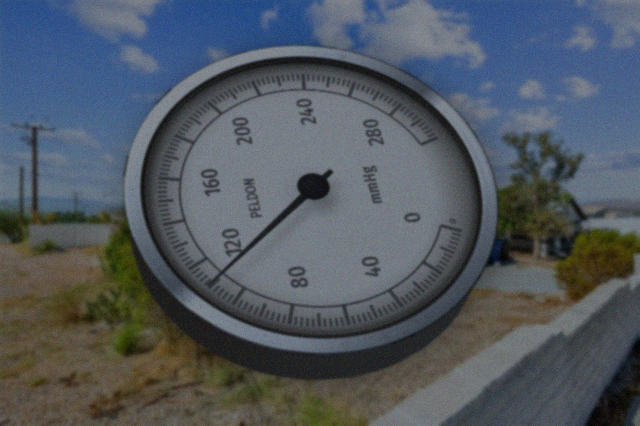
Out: **110** mmHg
